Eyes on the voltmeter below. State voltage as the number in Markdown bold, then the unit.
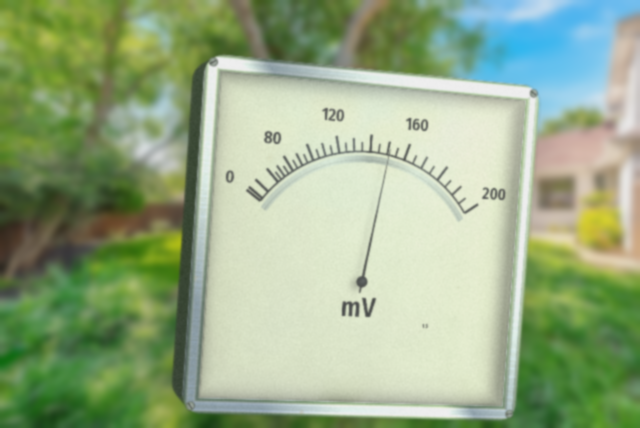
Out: **150** mV
